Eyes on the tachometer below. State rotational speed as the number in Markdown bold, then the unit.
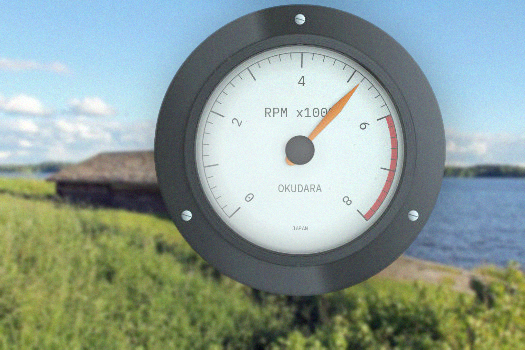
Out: **5200** rpm
